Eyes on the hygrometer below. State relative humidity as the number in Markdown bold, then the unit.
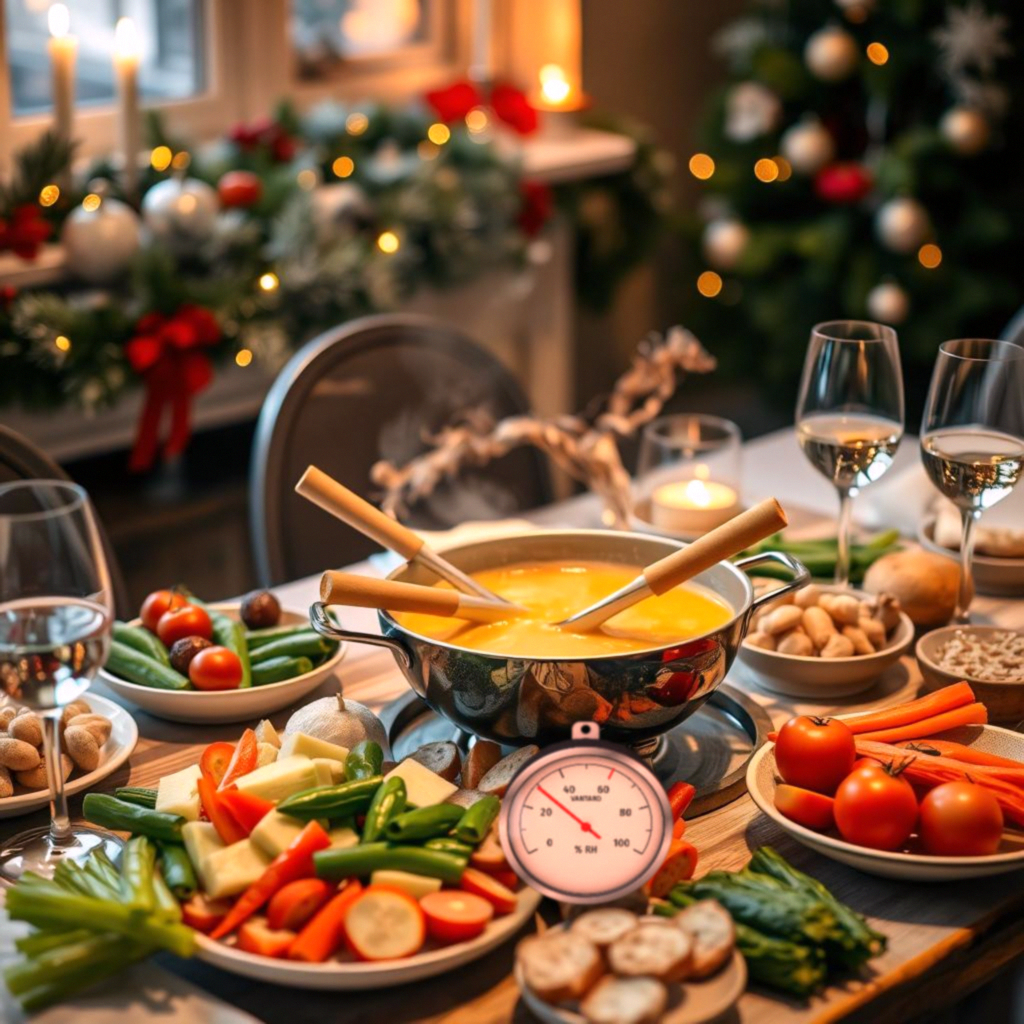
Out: **30** %
